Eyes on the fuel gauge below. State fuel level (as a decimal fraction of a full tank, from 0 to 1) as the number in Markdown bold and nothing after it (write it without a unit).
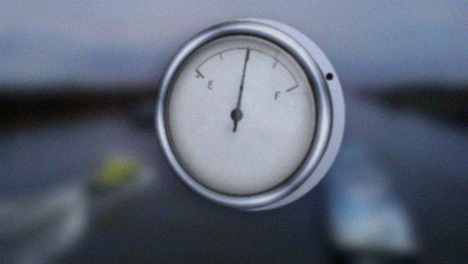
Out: **0.5**
